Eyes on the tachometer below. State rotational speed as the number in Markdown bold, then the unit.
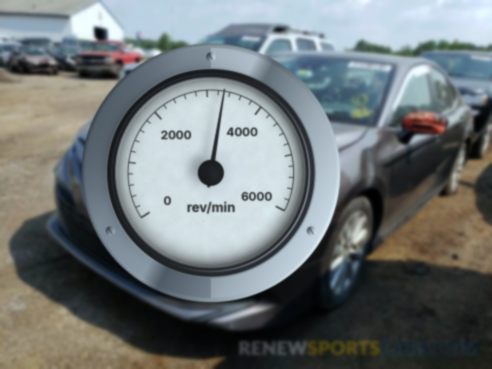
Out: **3300** rpm
